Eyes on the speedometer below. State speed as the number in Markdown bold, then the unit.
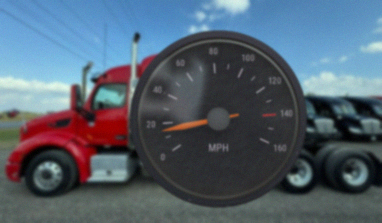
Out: **15** mph
